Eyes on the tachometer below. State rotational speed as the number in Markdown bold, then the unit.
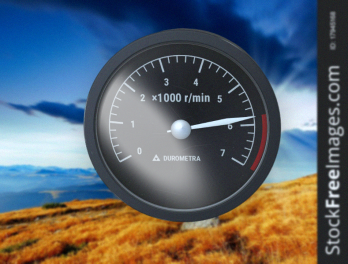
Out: **5800** rpm
